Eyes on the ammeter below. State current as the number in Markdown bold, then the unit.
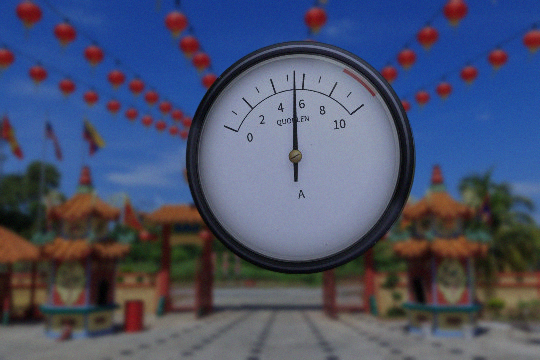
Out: **5.5** A
